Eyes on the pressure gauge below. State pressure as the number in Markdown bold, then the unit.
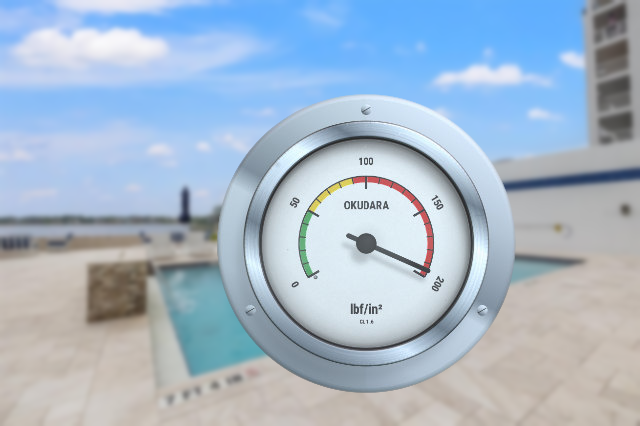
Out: **195** psi
